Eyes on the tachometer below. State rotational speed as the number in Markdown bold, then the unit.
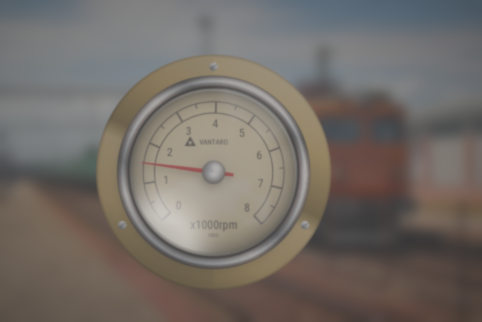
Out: **1500** rpm
